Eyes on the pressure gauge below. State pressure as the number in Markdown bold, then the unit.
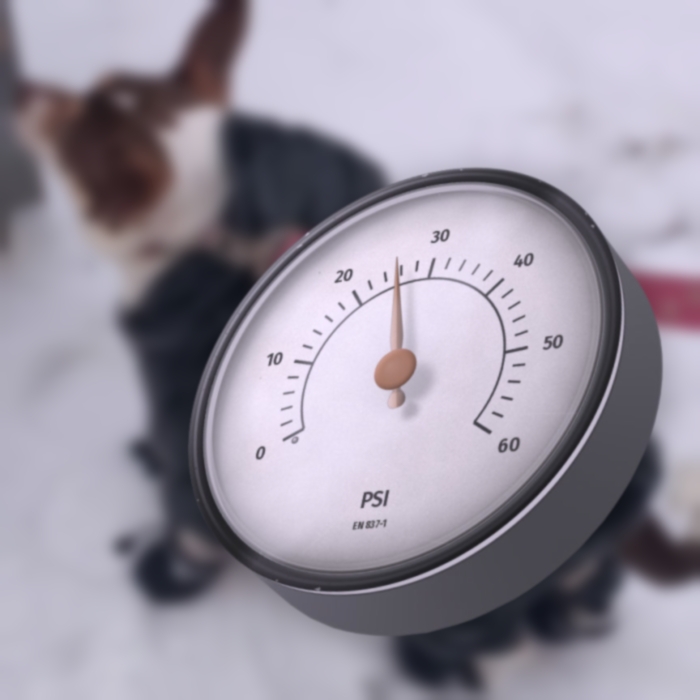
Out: **26** psi
